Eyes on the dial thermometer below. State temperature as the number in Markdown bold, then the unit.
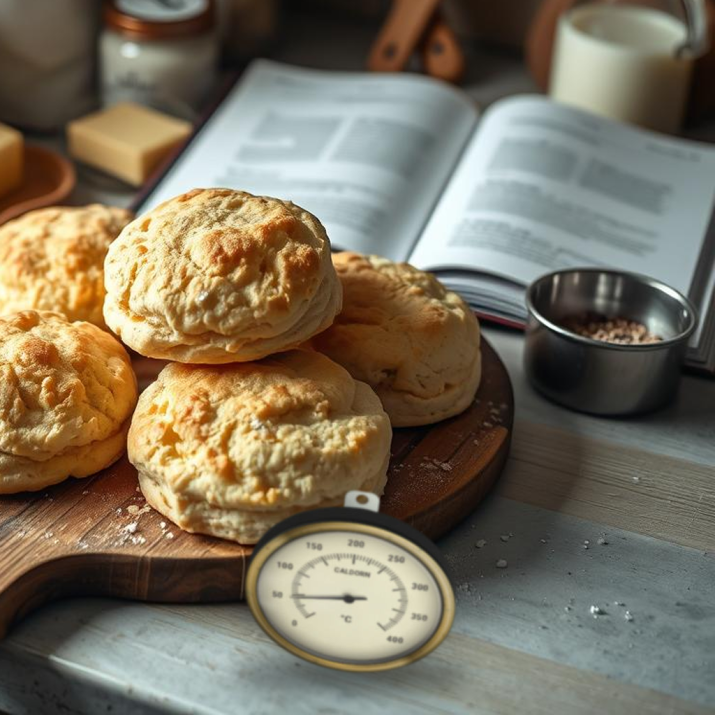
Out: **50** °C
